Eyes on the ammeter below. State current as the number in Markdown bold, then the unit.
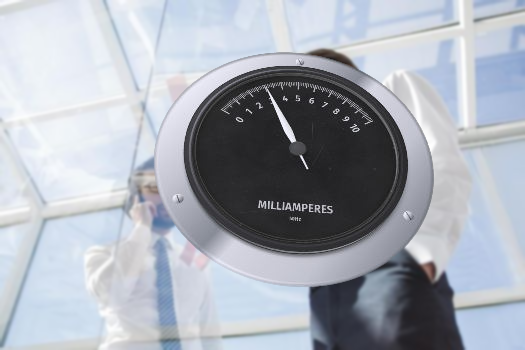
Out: **3** mA
